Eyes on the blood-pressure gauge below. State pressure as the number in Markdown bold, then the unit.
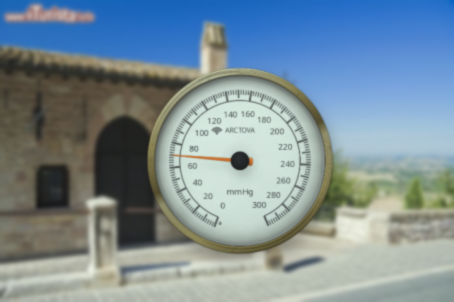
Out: **70** mmHg
